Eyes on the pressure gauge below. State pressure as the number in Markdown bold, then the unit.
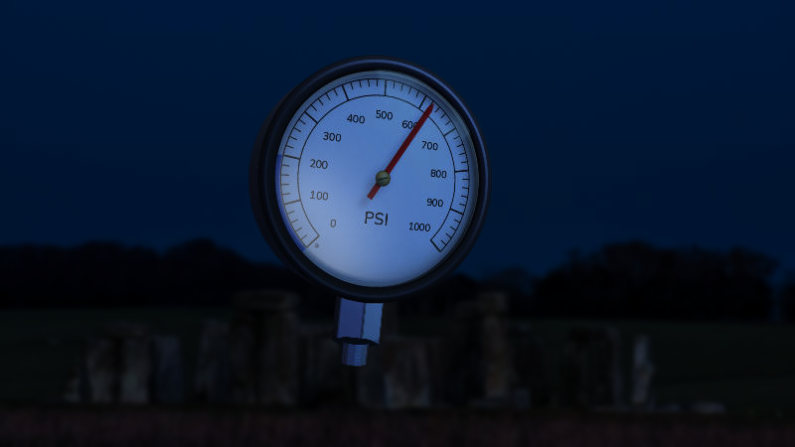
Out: **620** psi
